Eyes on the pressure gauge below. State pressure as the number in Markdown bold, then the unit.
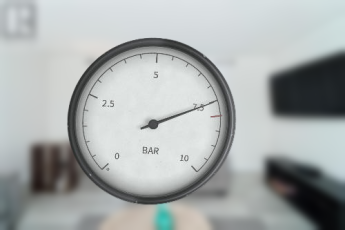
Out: **7.5** bar
